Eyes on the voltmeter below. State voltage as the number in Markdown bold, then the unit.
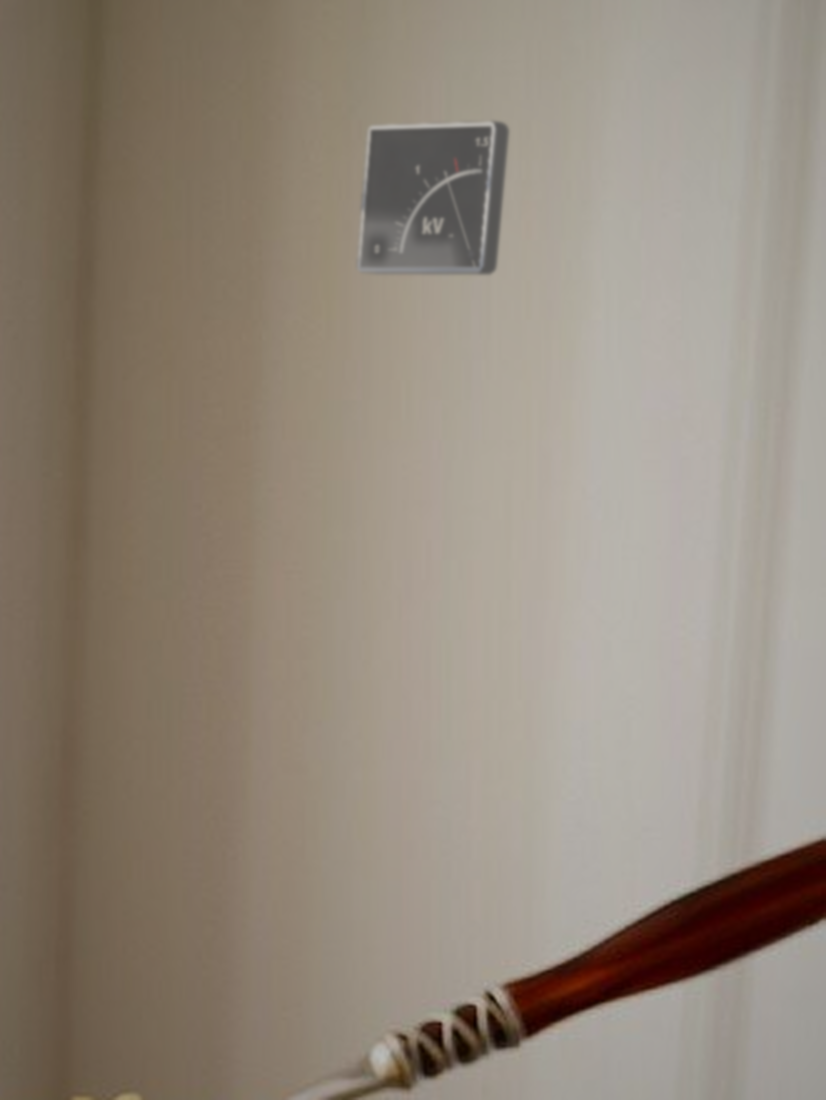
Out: **1.2** kV
